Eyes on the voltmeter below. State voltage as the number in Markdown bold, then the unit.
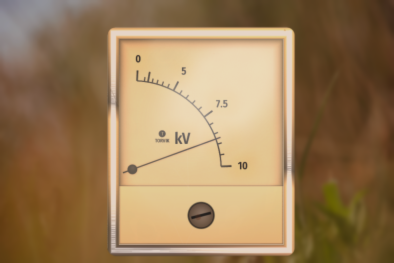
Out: **8.75** kV
